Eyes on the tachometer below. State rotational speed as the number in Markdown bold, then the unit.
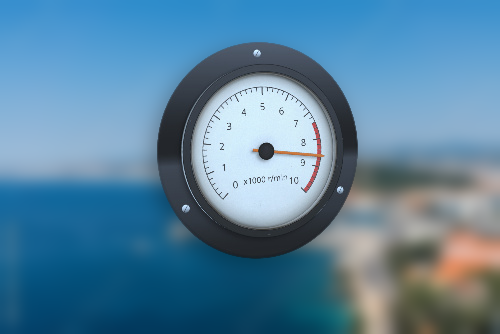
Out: **8600** rpm
